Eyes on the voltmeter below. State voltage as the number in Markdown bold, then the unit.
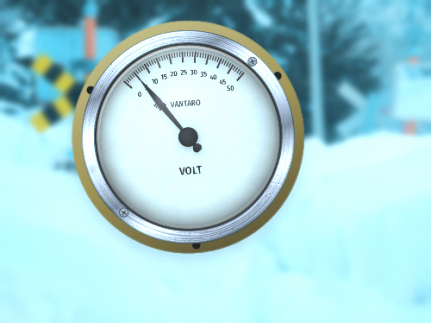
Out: **5** V
